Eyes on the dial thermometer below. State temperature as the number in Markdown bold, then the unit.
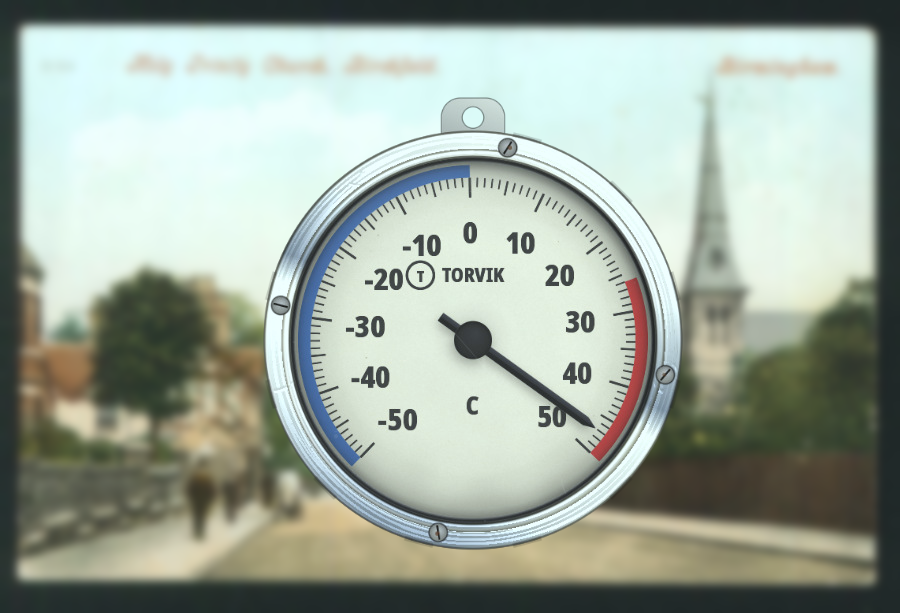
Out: **47** °C
